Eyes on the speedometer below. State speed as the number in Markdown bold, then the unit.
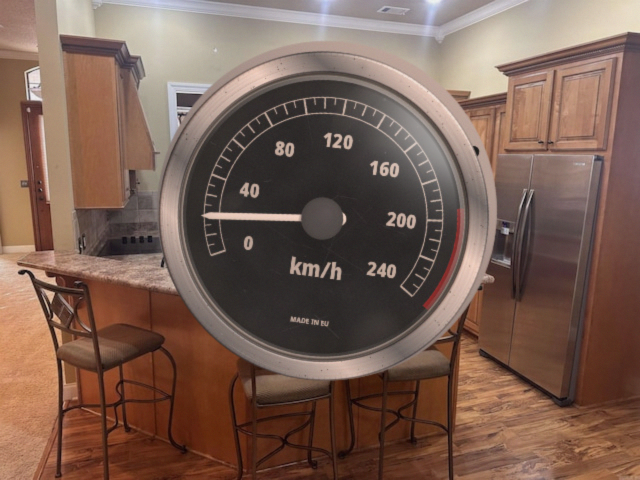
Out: **20** km/h
